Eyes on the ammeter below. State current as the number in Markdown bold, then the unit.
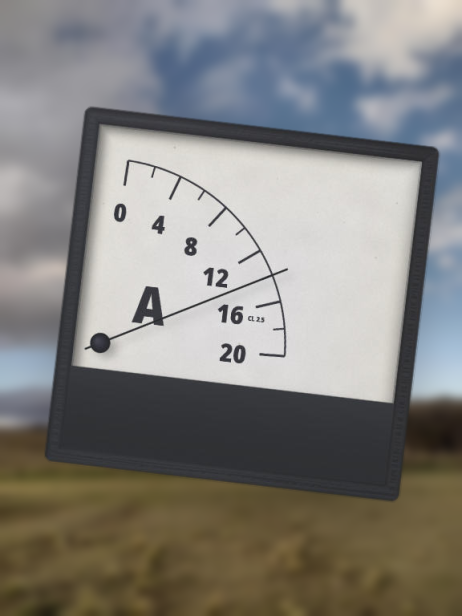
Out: **14** A
